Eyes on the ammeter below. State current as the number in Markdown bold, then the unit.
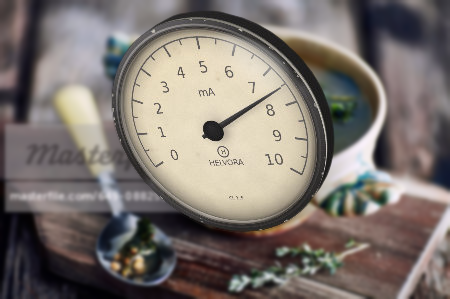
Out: **7.5** mA
